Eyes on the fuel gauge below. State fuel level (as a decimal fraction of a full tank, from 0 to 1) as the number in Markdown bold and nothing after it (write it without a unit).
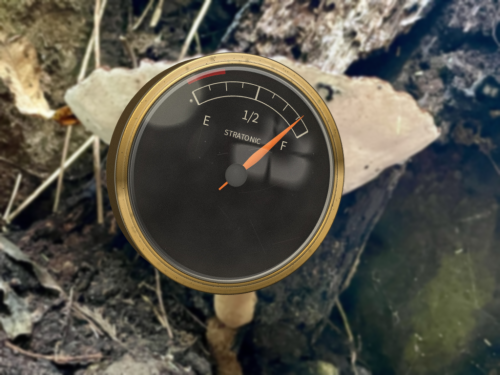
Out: **0.875**
